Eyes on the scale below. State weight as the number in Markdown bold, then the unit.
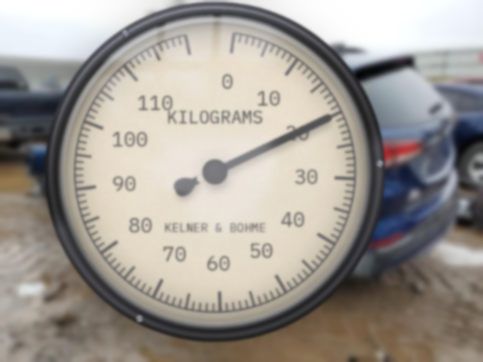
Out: **20** kg
